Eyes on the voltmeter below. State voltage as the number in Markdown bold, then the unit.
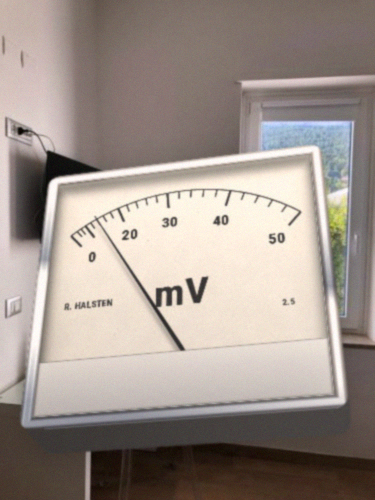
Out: **14** mV
